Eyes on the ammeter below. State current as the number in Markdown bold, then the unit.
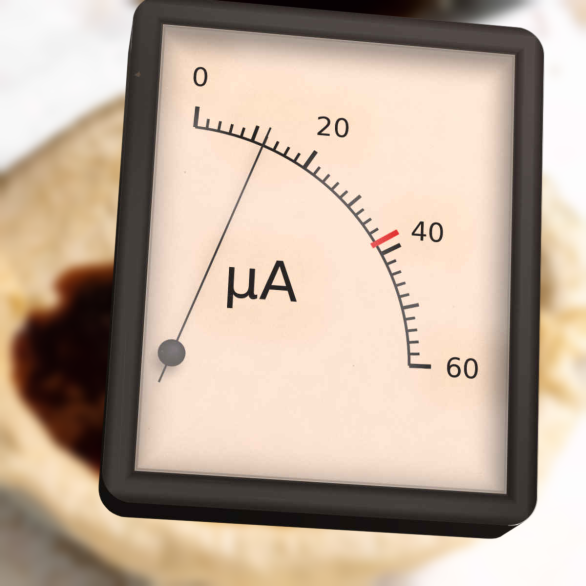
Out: **12** µA
